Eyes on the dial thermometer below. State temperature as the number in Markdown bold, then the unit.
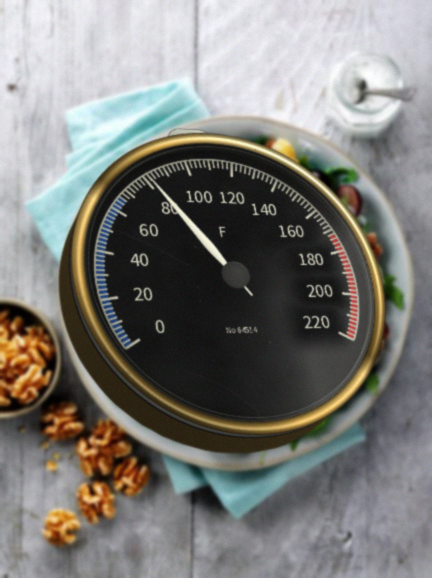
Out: **80** °F
